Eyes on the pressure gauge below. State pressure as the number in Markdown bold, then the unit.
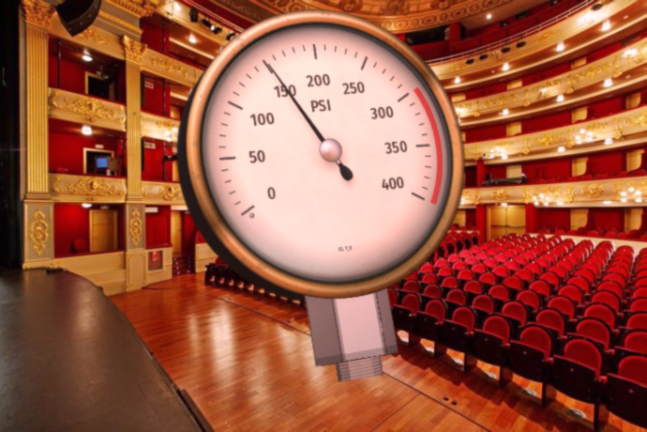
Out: **150** psi
